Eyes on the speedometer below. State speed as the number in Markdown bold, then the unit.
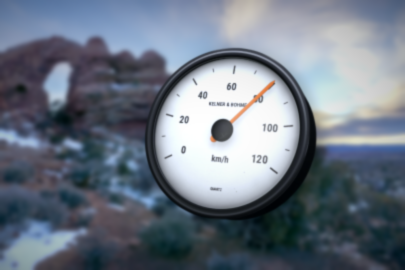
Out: **80** km/h
